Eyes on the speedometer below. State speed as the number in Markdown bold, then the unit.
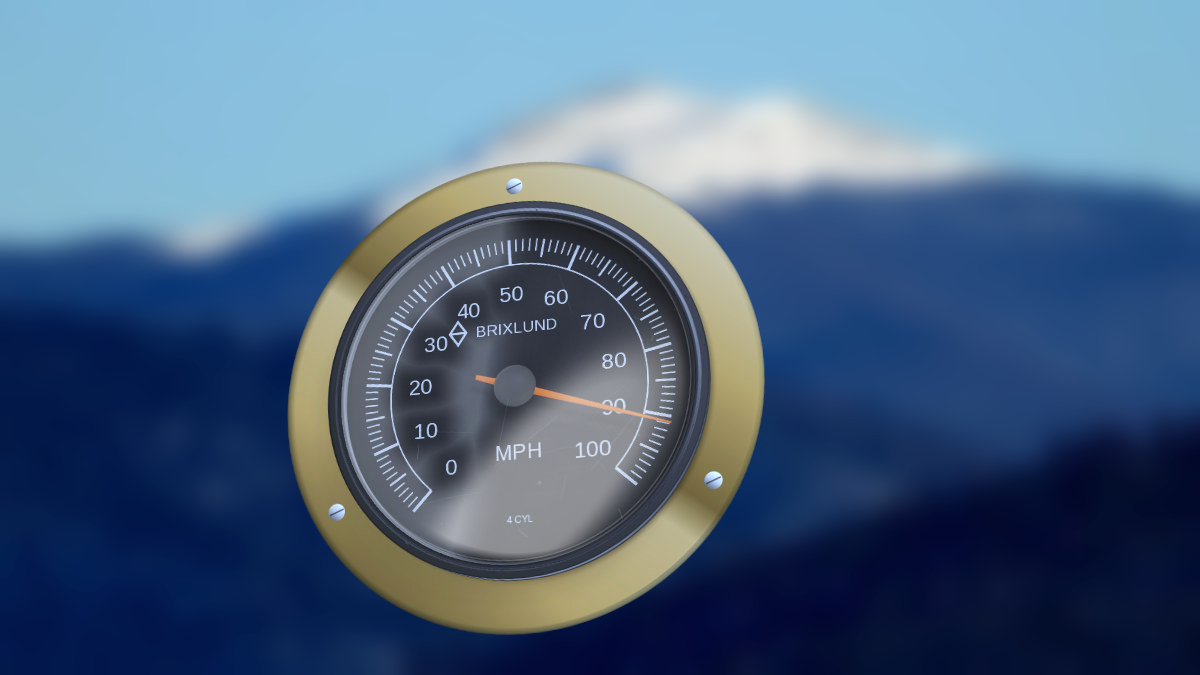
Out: **91** mph
